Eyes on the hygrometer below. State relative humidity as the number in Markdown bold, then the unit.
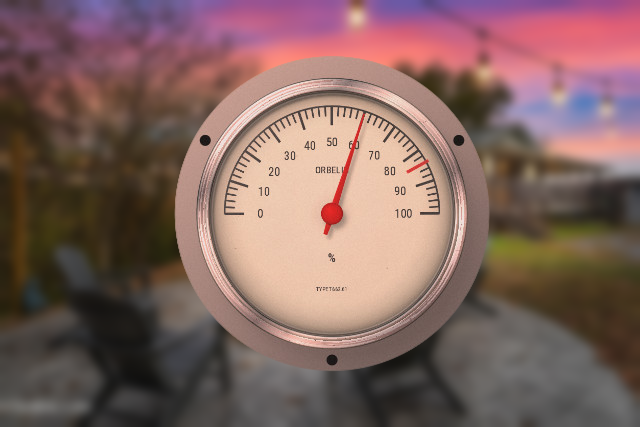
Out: **60** %
